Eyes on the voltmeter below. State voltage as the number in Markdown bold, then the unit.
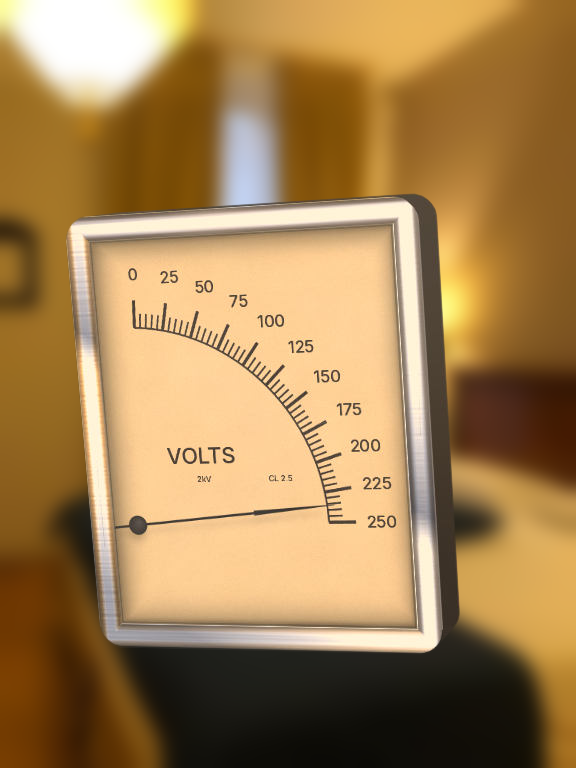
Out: **235** V
